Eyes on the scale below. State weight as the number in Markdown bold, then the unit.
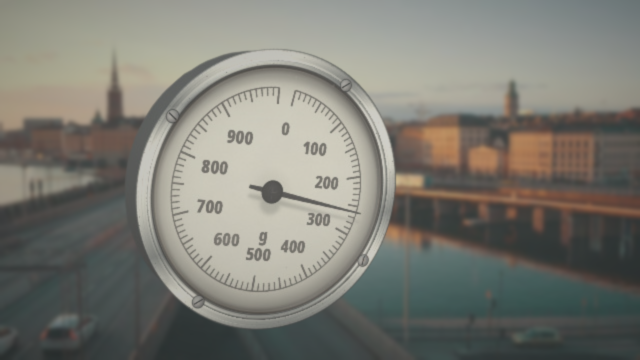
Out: **260** g
